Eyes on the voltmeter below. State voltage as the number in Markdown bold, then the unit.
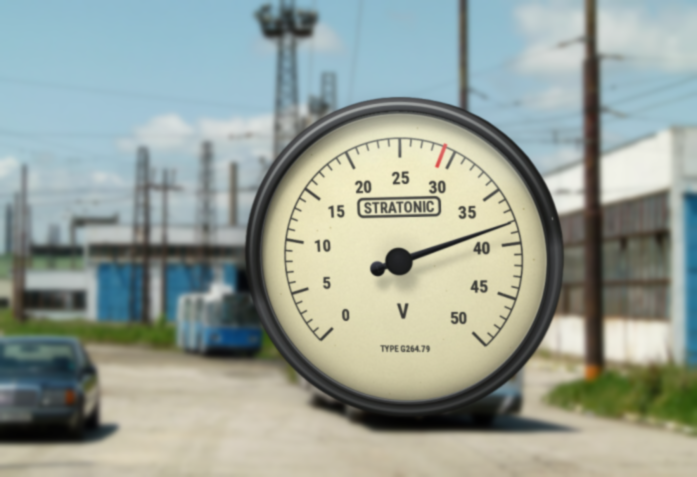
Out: **38** V
